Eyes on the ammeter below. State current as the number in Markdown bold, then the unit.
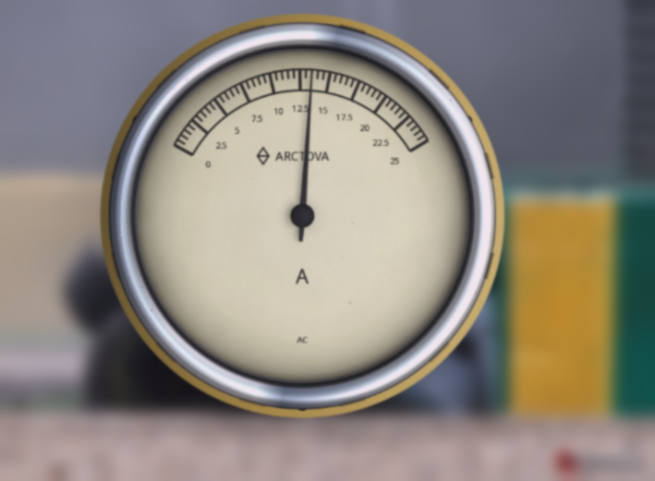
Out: **13.5** A
